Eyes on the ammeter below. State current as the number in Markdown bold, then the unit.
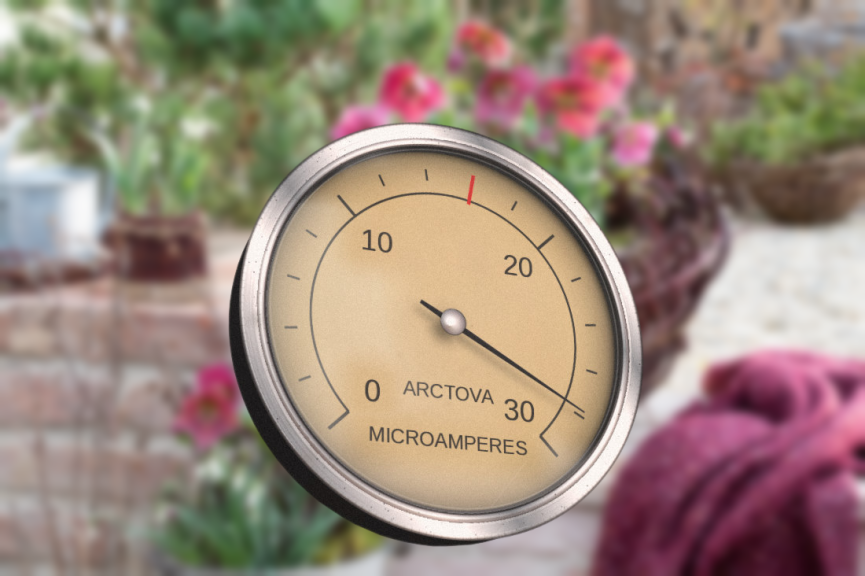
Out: **28** µA
